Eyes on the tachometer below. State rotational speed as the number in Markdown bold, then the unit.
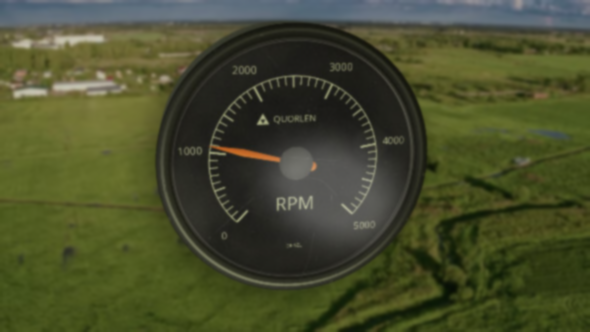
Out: **1100** rpm
